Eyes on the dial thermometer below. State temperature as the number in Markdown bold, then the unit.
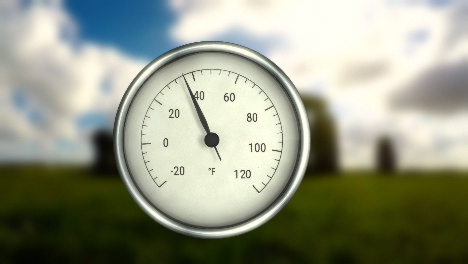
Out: **36** °F
